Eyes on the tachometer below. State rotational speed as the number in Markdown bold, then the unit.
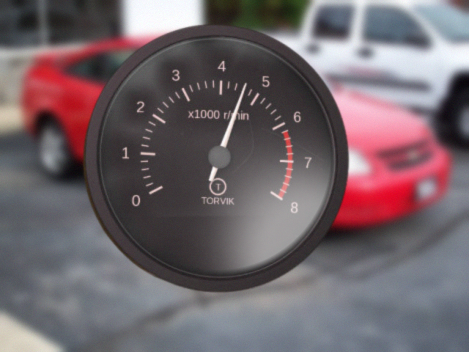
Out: **4600** rpm
